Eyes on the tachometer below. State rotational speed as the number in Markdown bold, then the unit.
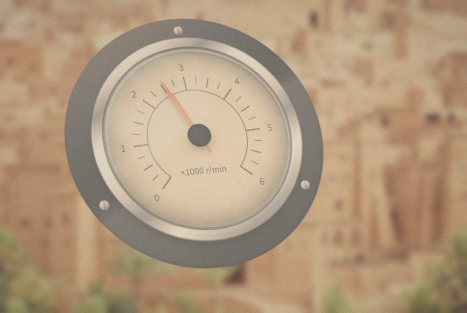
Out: **2500** rpm
